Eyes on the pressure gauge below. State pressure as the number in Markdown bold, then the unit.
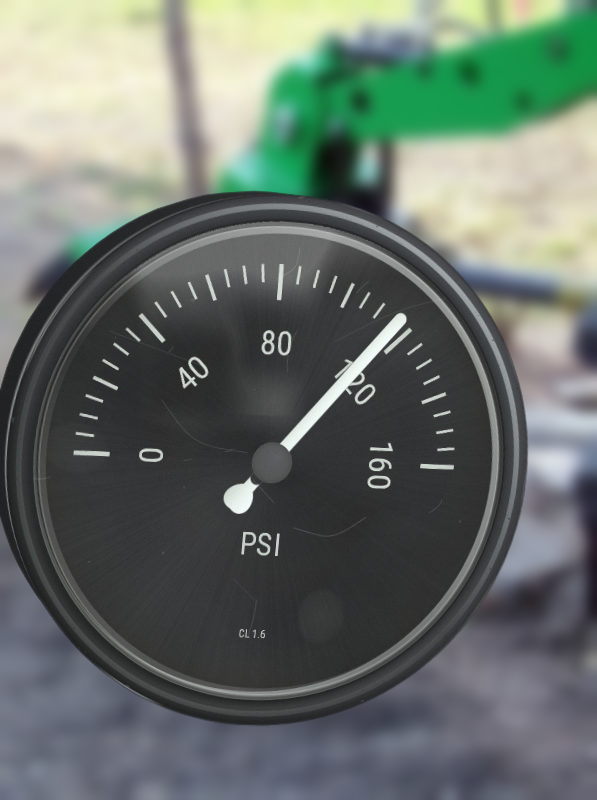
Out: **115** psi
